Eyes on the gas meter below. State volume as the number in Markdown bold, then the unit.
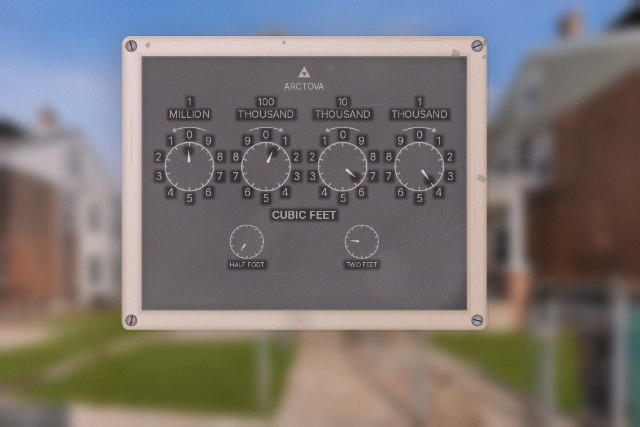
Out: **6400** ft³
